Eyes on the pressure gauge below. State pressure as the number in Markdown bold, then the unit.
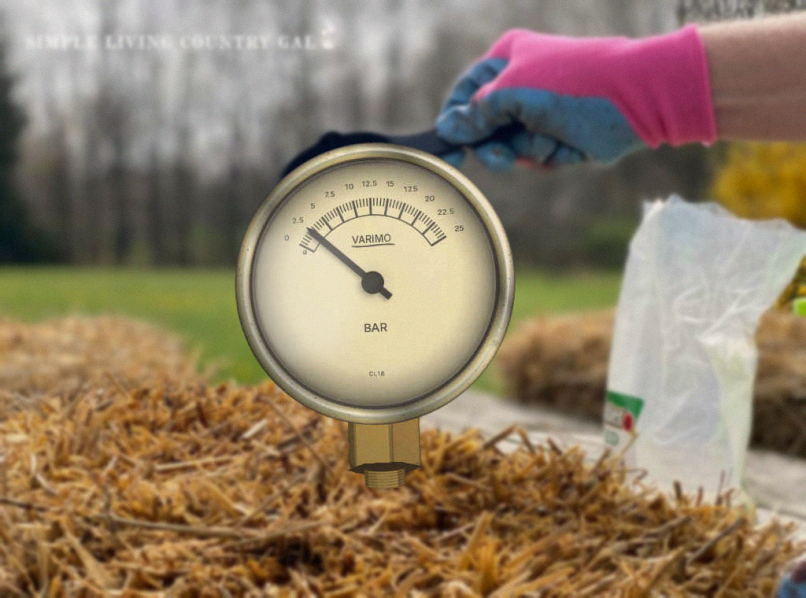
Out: **2.5** bar
